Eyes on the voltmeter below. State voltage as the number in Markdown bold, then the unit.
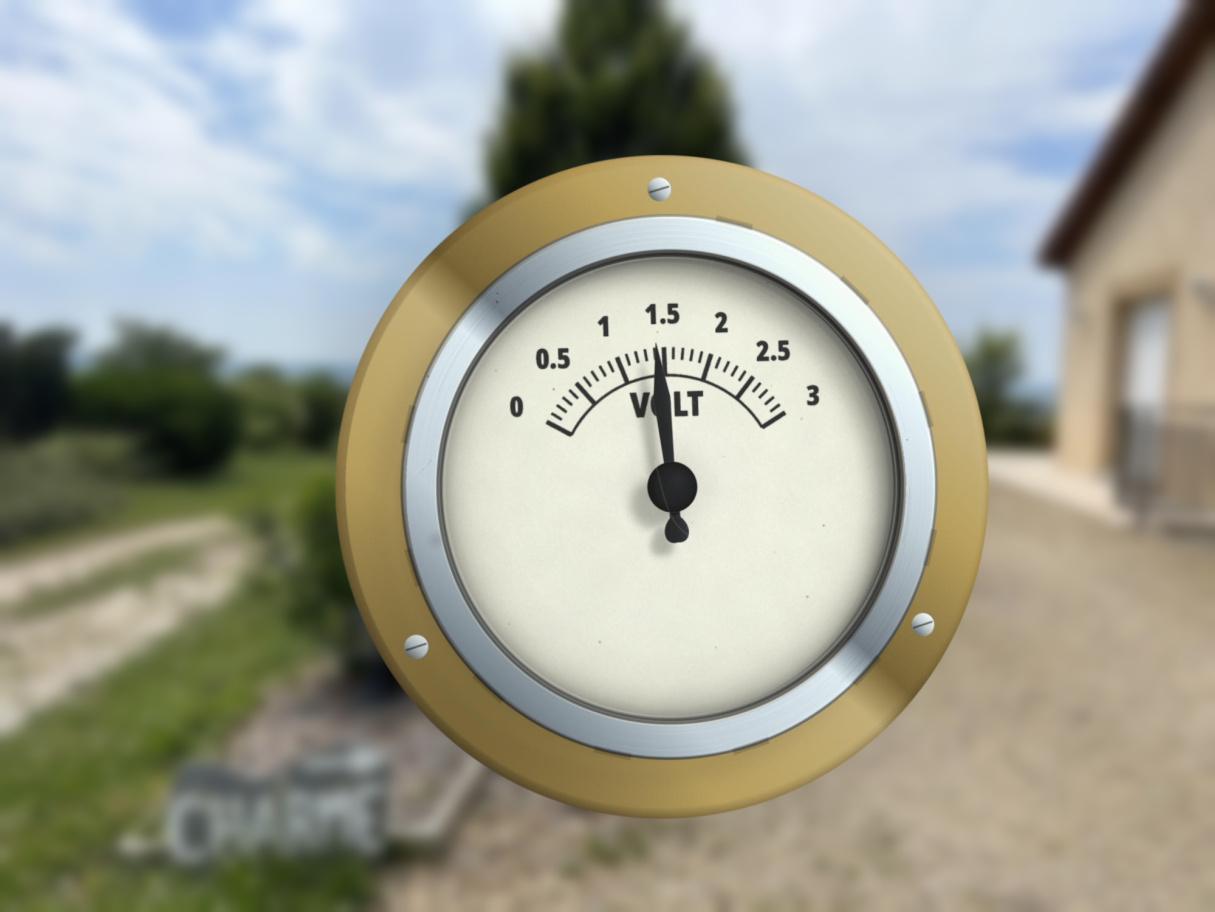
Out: **1.4** V
